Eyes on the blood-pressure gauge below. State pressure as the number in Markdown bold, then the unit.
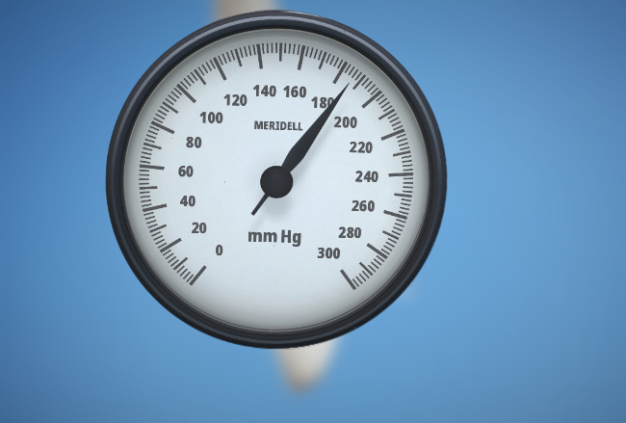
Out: **186** mmHg
